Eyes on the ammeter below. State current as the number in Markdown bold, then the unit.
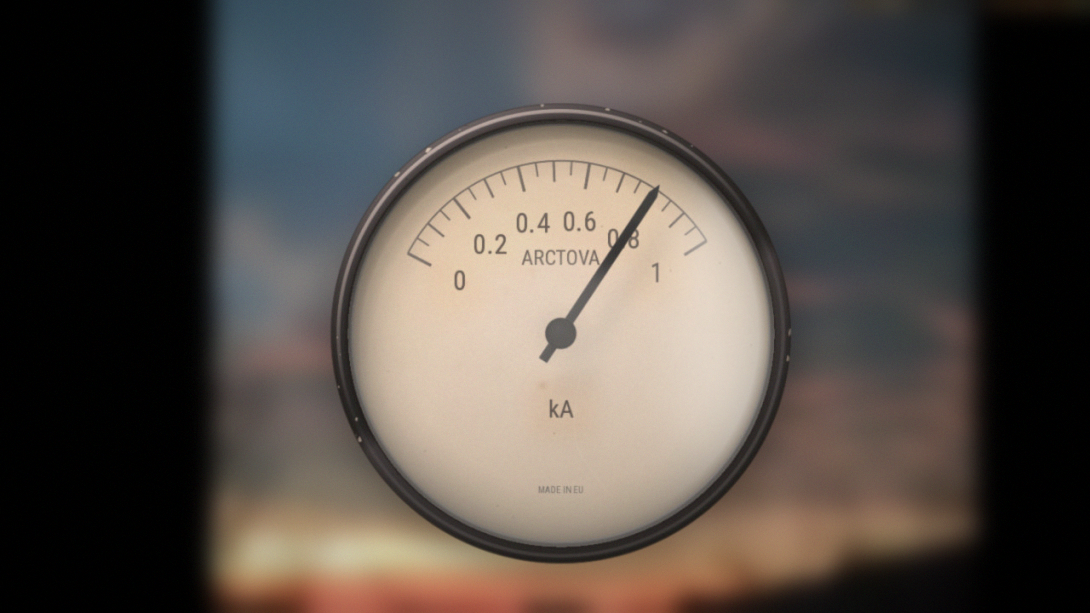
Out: **0.8** kA
